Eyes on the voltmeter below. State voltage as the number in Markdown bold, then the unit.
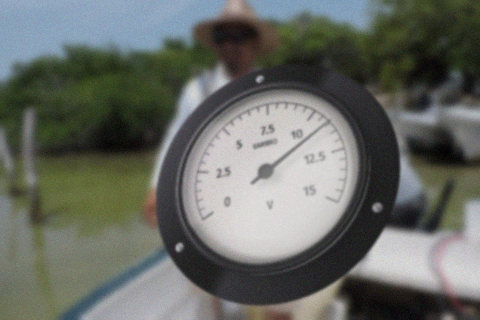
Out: **11** V
